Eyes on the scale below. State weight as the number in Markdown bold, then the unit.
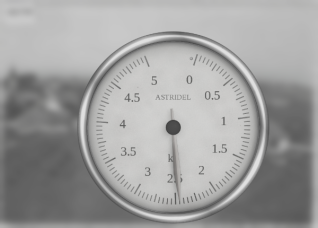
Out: **2.45** kg
